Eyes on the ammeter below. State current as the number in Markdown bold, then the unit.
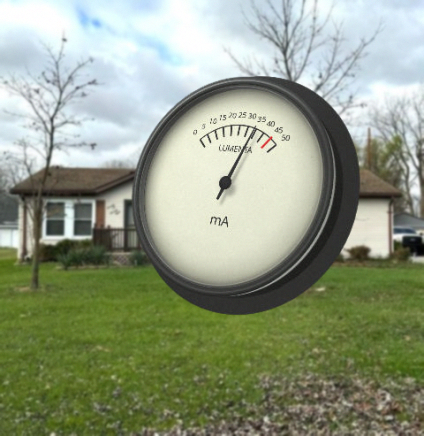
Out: **35** mA
